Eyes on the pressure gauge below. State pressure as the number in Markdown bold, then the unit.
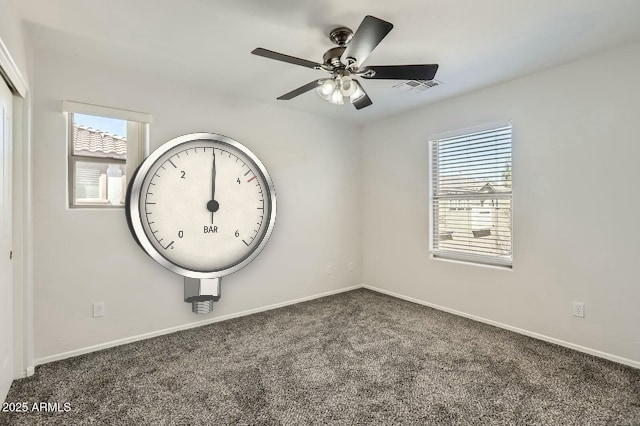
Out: **3** bar
